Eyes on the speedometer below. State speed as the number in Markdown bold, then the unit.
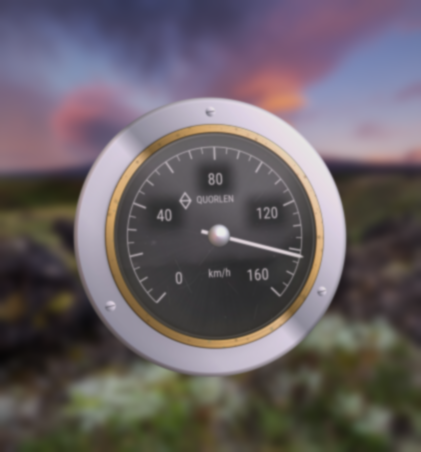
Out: **142.5** km/h
